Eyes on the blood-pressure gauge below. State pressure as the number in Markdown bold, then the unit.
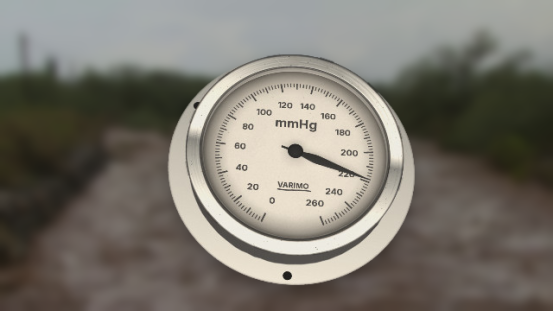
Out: **220** mmHg
